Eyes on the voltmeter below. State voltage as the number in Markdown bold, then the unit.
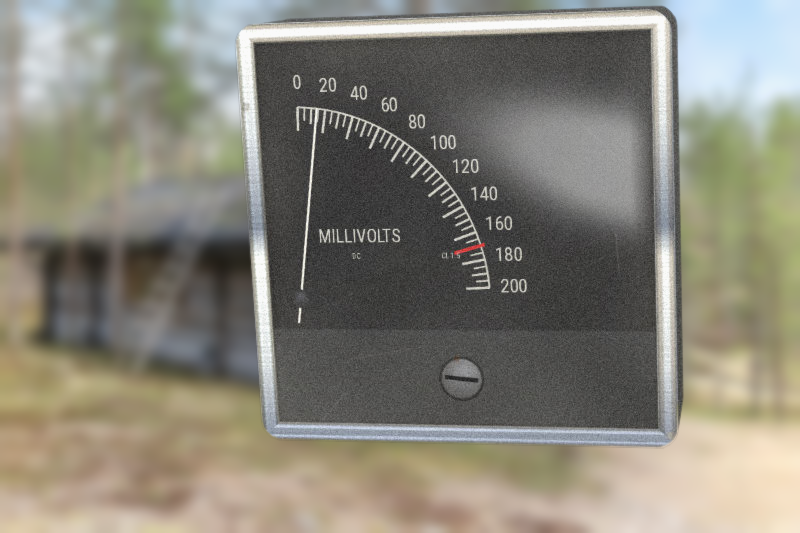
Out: **15** mV
